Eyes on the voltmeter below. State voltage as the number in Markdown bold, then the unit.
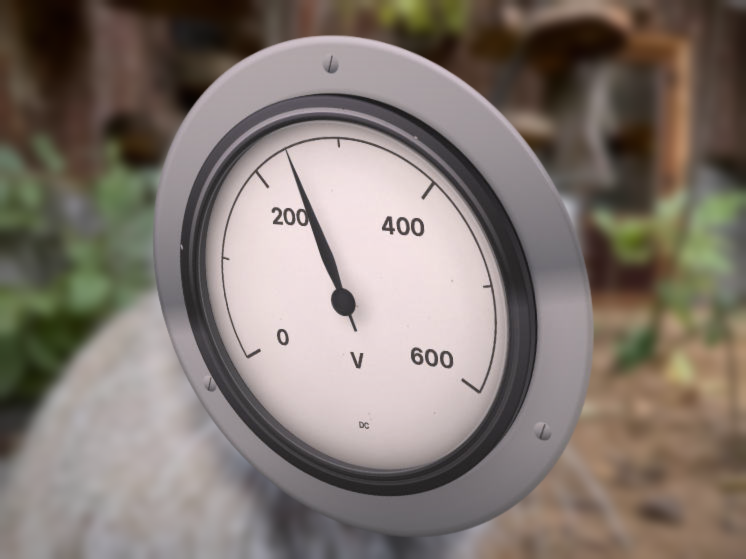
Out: **250** V
